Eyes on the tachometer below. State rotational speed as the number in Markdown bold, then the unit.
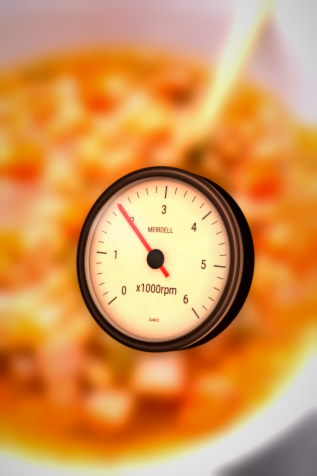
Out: **2000** rpm
